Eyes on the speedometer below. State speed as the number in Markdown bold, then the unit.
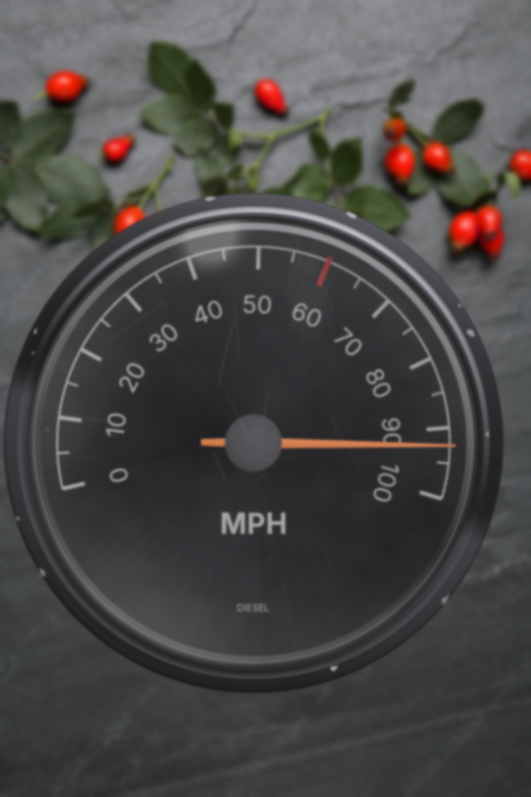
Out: **92.5** mph
